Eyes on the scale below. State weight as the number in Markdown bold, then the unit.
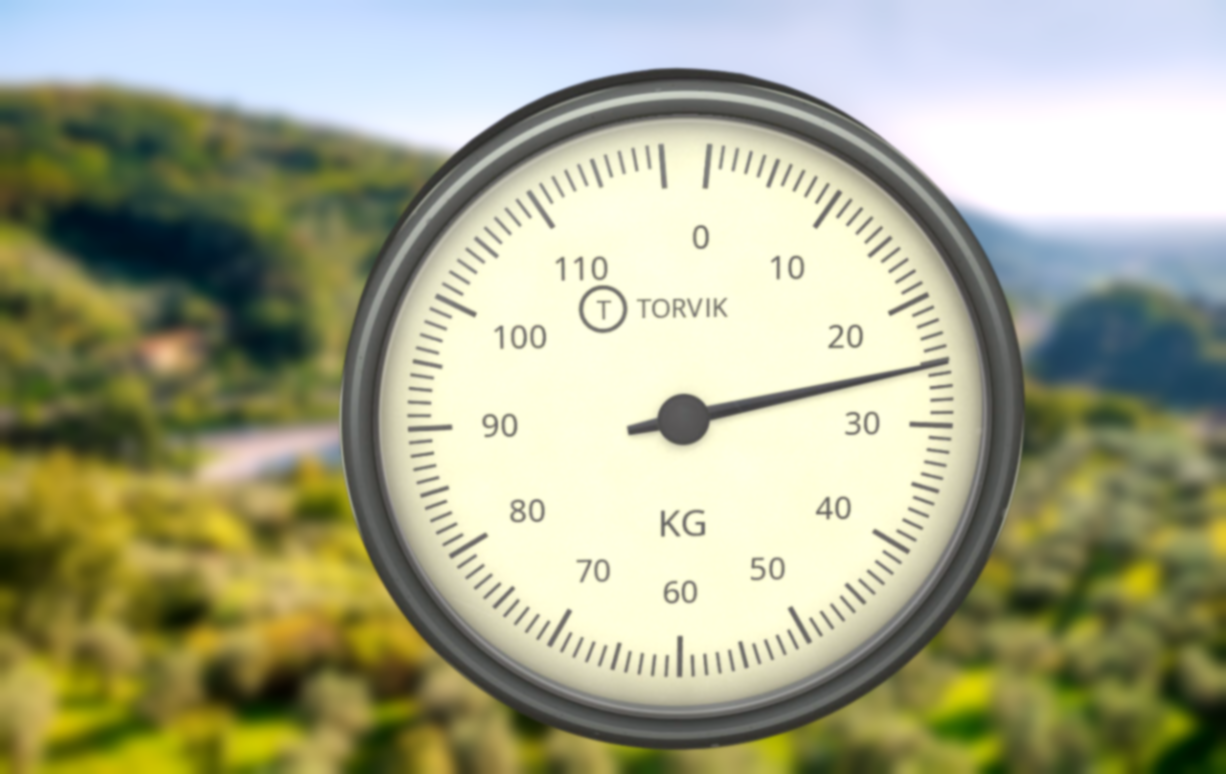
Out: **25** kg
